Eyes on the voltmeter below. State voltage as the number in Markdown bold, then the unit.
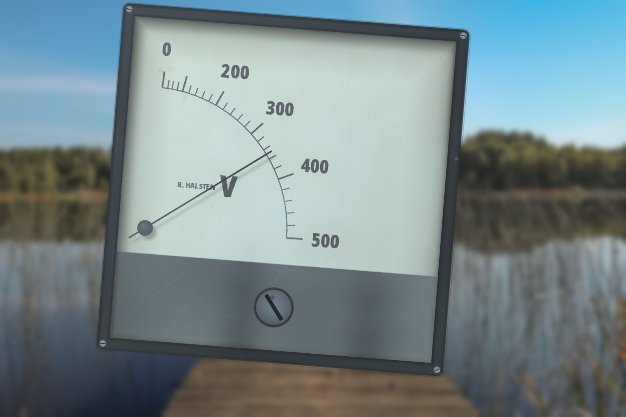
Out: **350** V
